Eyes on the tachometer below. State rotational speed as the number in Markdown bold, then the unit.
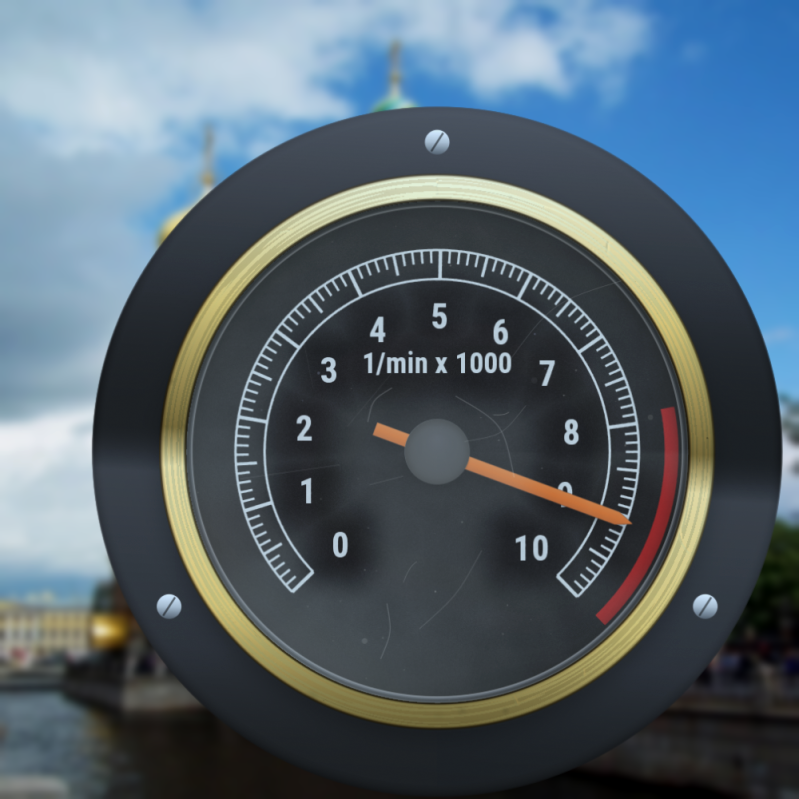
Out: **9050** rpm
